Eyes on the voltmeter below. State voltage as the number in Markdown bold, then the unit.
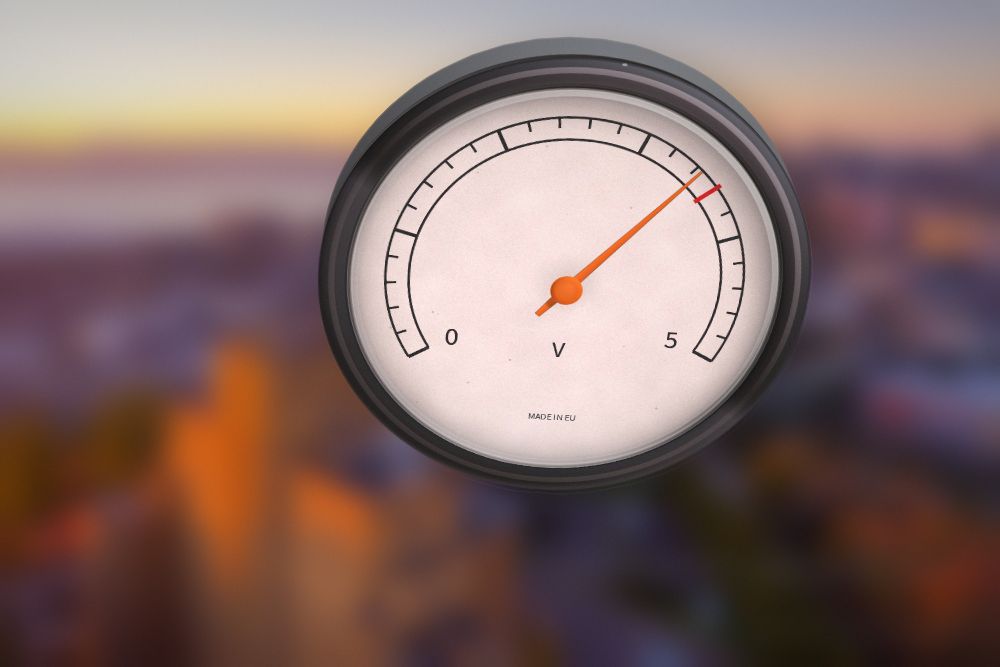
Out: **3.4** V
